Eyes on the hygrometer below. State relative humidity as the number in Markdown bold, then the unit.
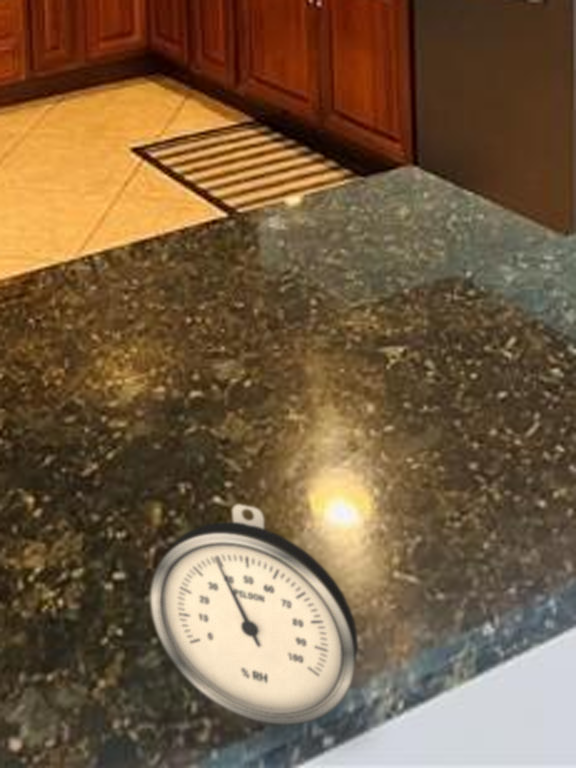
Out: **40** %
